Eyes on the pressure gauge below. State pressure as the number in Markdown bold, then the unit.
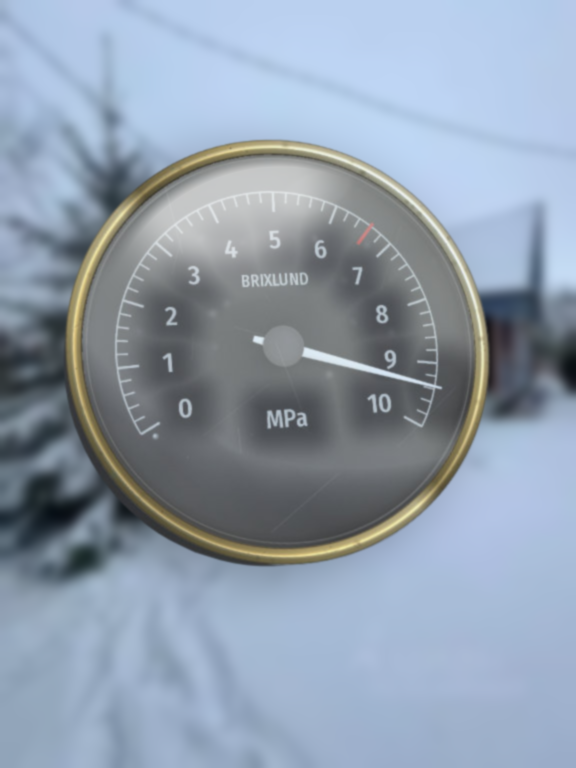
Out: **9.4** MPa
